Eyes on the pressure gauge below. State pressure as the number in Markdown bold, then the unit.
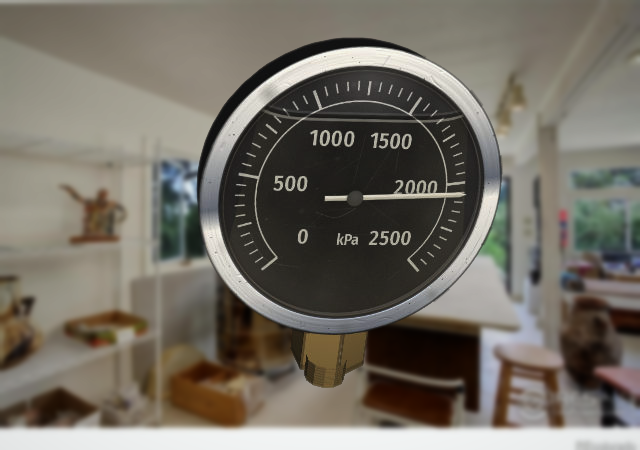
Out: **2050** kPa
